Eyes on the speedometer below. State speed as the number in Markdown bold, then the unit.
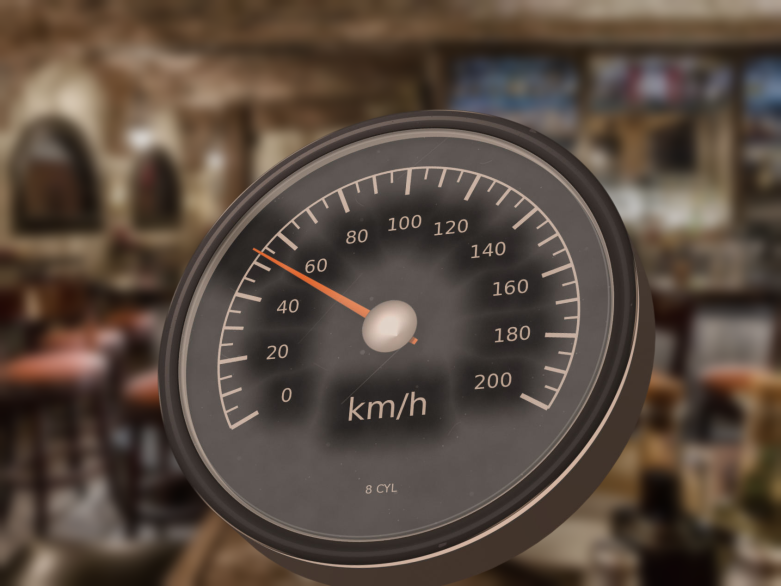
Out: **52.5** km/h
